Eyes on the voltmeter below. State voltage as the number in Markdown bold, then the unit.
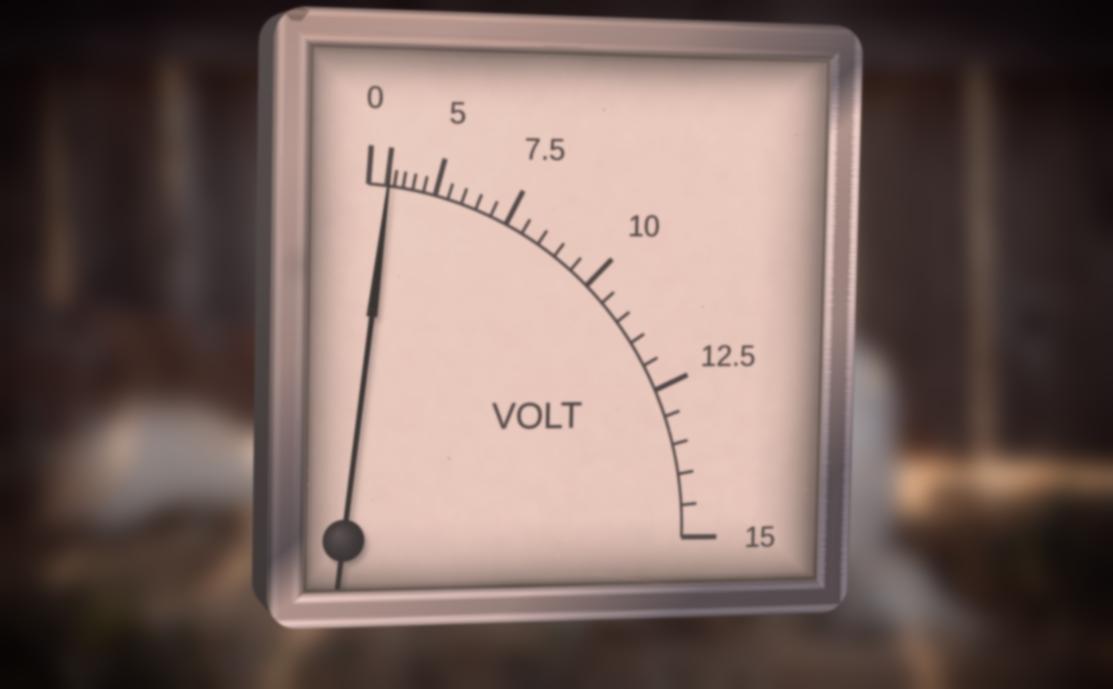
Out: **2.5** V
